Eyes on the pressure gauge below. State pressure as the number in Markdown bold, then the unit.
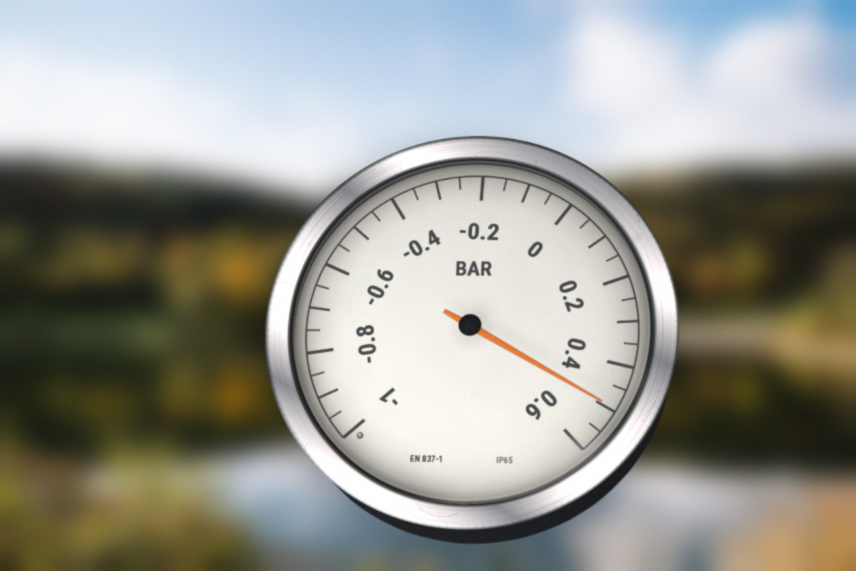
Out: **0.5** bar
